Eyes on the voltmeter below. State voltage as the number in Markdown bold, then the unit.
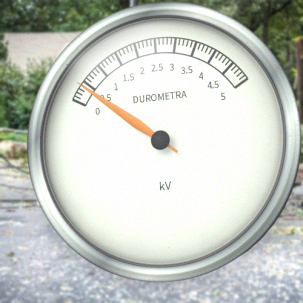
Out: **0.4** kV
